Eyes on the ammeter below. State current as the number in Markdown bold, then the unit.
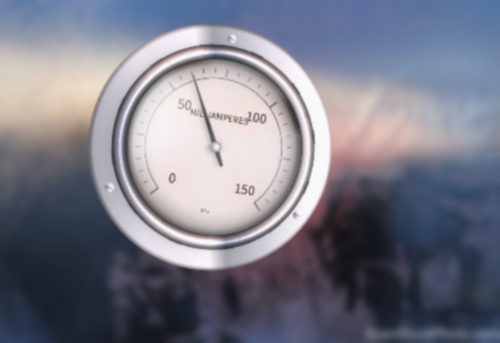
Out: **60** mA
